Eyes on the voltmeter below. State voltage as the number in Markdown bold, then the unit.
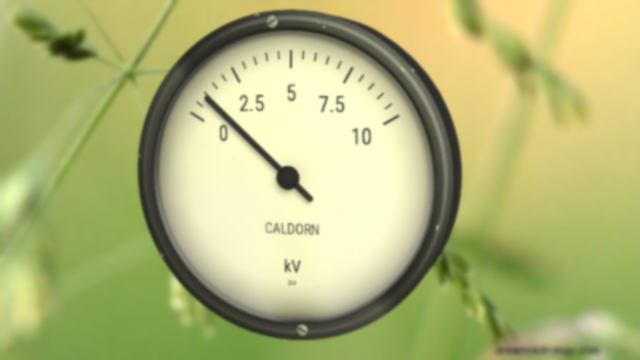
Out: **1** kV
